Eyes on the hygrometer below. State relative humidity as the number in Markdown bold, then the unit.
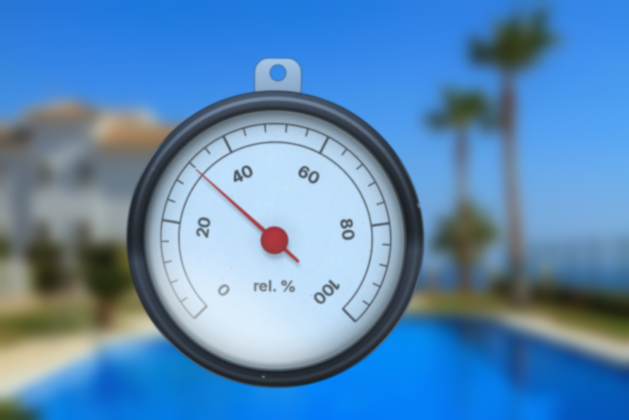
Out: **32** %
